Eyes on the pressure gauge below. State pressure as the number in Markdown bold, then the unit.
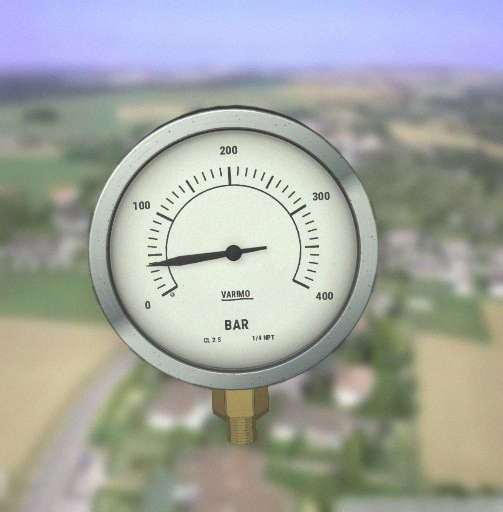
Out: **40** bar
